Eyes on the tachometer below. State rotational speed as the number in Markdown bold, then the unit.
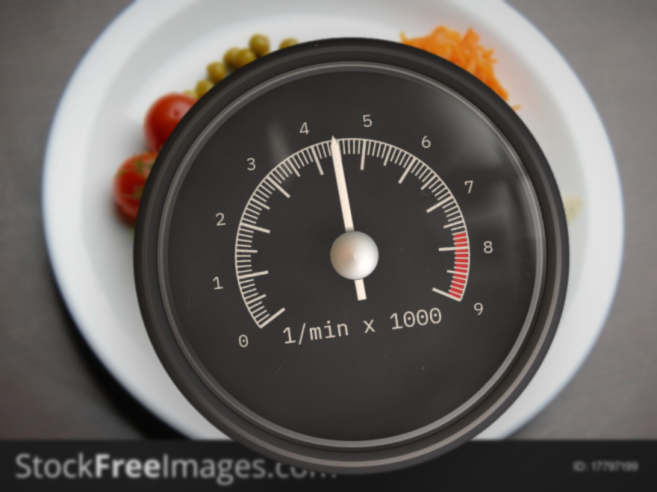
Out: **4400** rpm
